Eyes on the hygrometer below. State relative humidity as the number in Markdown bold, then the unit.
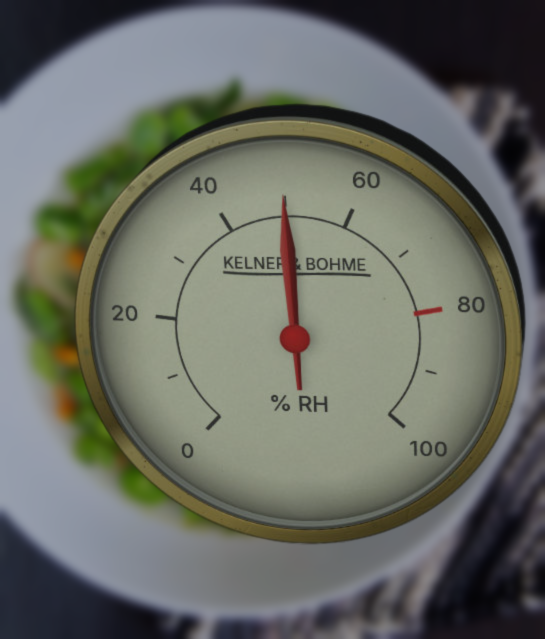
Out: **50** %
